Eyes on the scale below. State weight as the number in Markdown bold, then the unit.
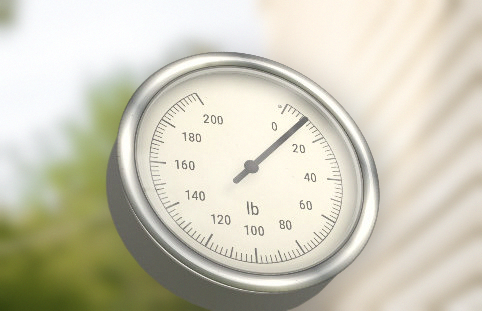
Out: **10** lb
